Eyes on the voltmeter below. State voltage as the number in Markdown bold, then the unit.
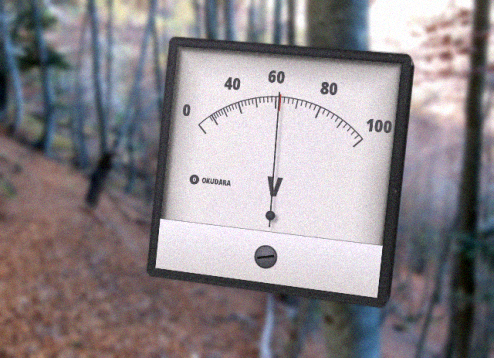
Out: **62** V
